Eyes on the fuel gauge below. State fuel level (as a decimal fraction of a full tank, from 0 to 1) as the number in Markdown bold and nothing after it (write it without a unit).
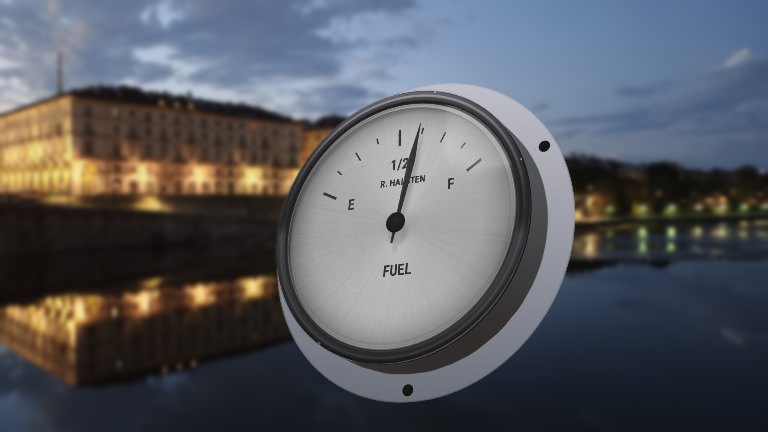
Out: **0.625**
